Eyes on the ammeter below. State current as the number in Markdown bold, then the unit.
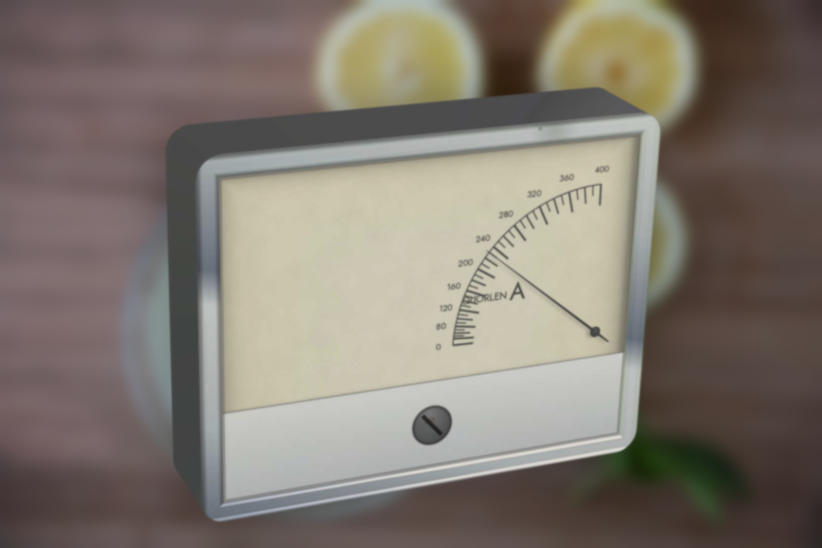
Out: **230** A
